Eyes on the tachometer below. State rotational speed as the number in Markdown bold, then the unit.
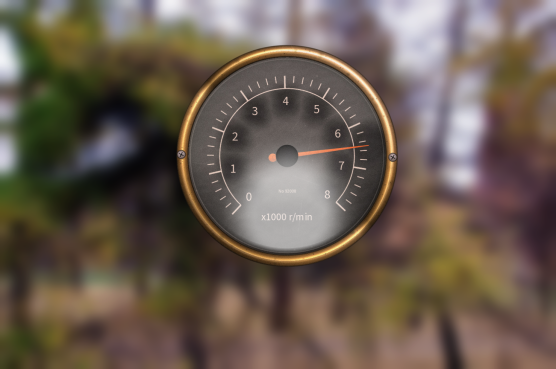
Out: **6500** rpm
